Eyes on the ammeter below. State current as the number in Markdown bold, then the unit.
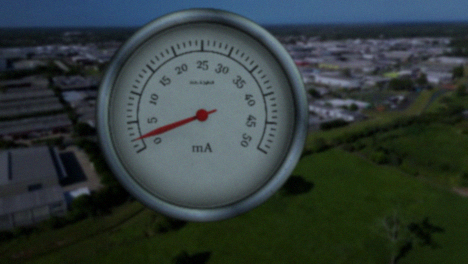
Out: **2** mA
